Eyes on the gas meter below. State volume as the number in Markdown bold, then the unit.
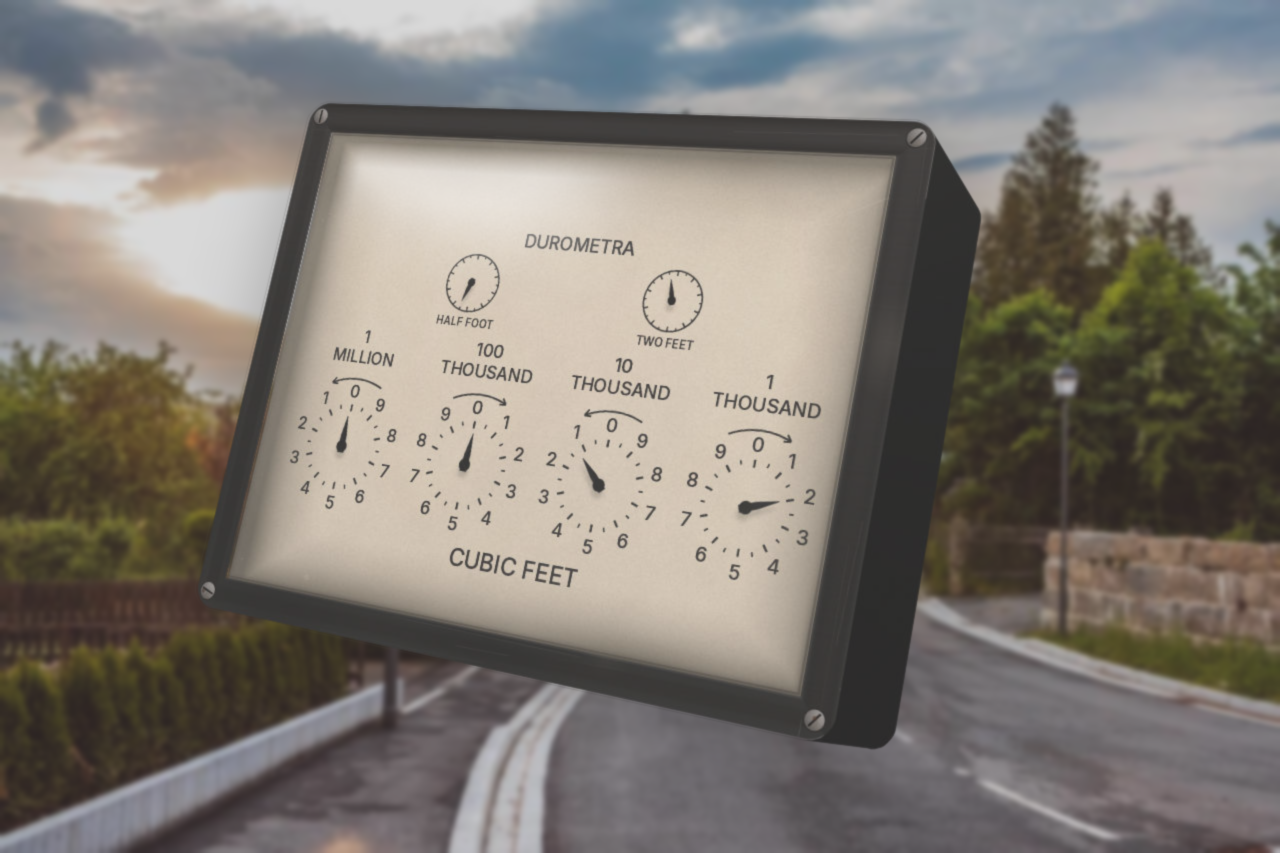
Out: **1200** ft³
